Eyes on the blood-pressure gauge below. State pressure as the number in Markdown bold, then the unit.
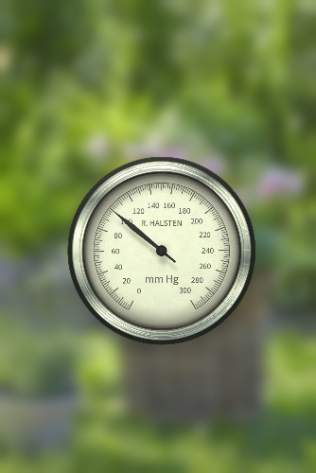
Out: **100** mmHg
